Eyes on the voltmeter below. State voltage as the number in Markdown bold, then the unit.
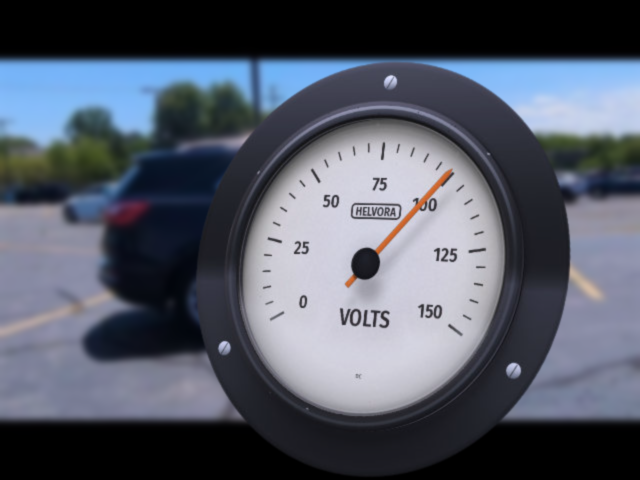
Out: **100** V
